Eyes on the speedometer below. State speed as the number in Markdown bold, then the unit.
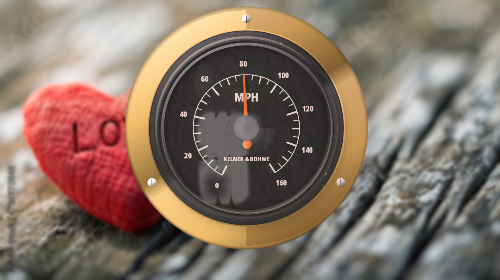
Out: **80** mph
